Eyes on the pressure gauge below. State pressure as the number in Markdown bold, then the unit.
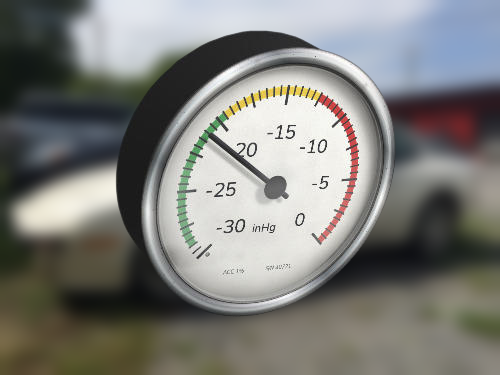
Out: **-21** inHg
